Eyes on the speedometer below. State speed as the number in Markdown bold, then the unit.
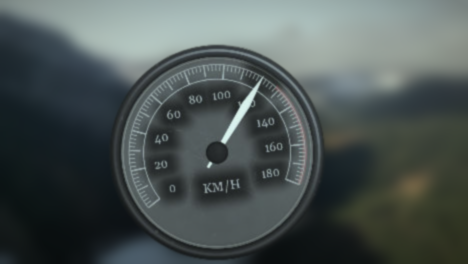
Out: **120** km/h
